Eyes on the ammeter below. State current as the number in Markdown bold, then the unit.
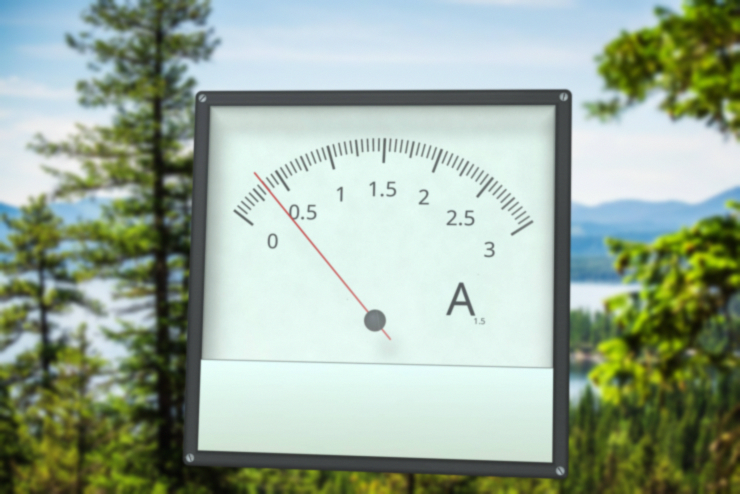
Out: **0.35** A
